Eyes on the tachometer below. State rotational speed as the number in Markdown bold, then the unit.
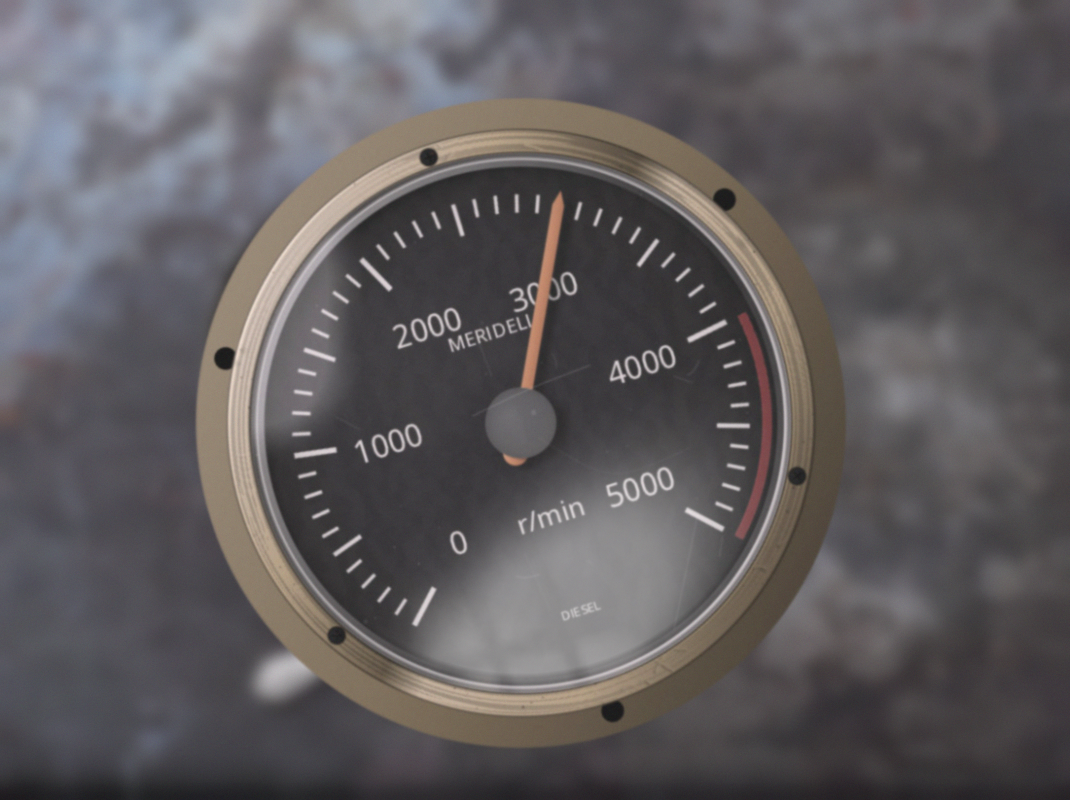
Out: **3000** rpm
